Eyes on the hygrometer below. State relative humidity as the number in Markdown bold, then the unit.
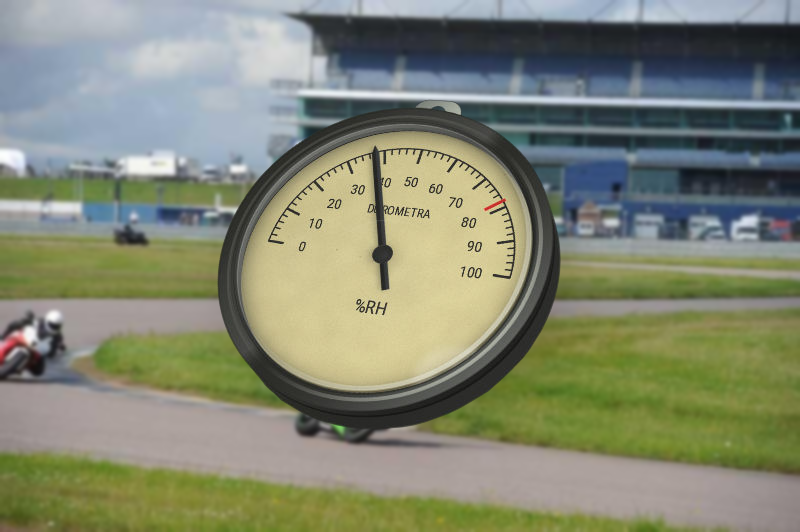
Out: **38** %
